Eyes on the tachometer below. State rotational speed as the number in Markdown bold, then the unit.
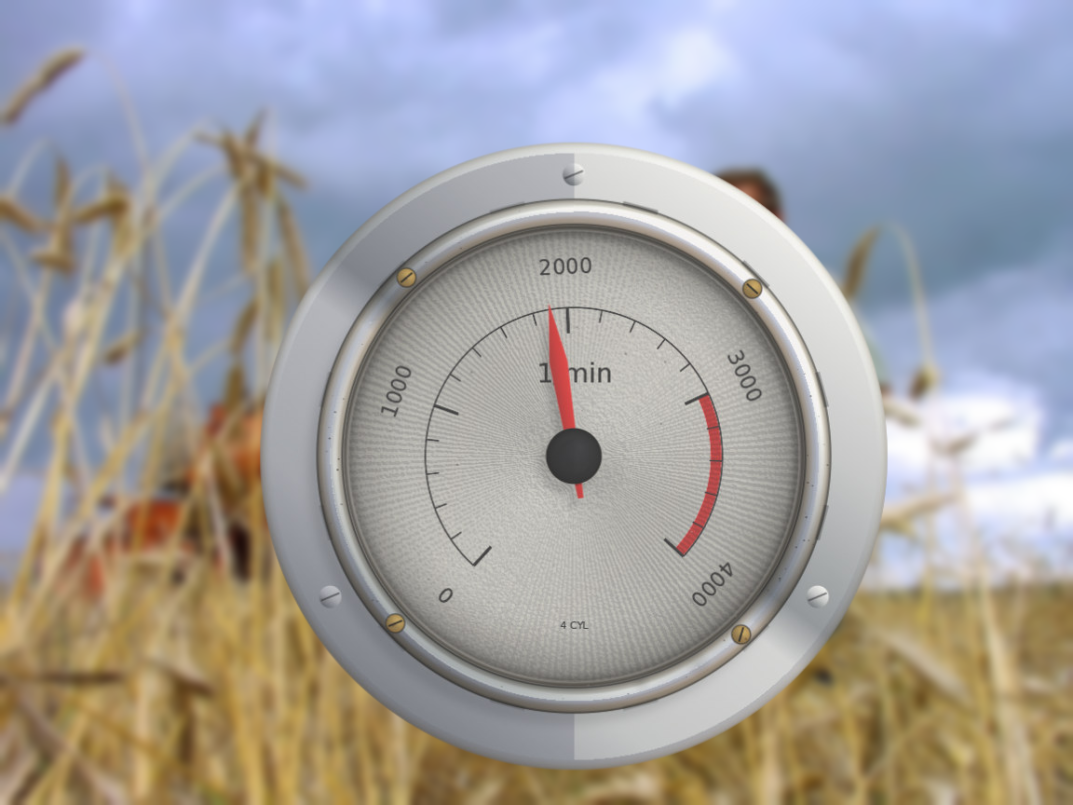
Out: **1900** rpm
